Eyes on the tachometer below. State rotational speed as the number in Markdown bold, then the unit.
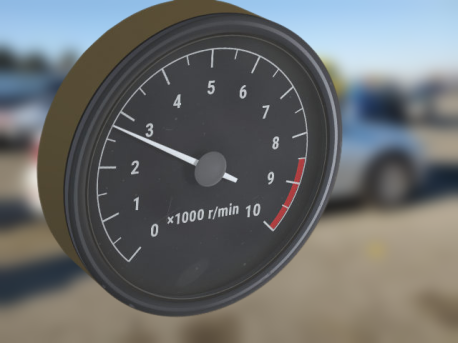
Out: **2750** rpm
